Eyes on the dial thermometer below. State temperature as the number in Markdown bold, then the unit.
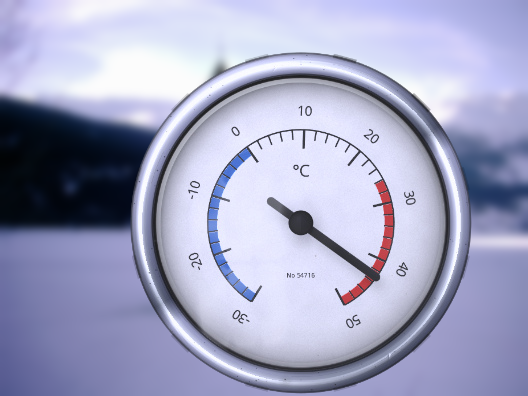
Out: **43** °C
